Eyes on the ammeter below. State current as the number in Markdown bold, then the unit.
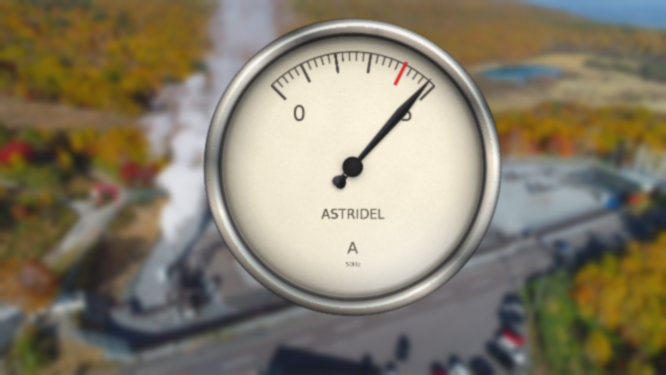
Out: **4.8** A
